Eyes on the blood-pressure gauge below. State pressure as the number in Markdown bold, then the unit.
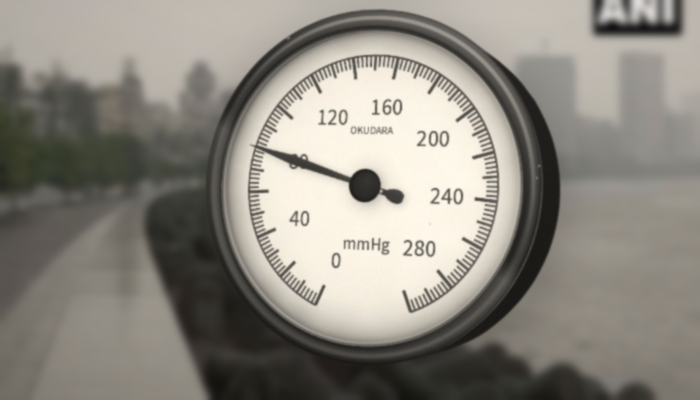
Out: **80** mmHg
